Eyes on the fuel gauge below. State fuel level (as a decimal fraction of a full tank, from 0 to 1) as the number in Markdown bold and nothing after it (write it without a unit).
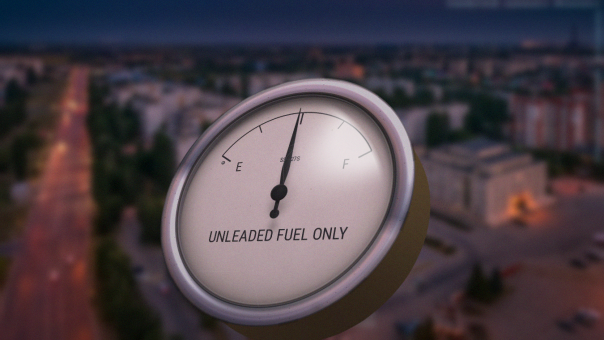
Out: **0.5**
